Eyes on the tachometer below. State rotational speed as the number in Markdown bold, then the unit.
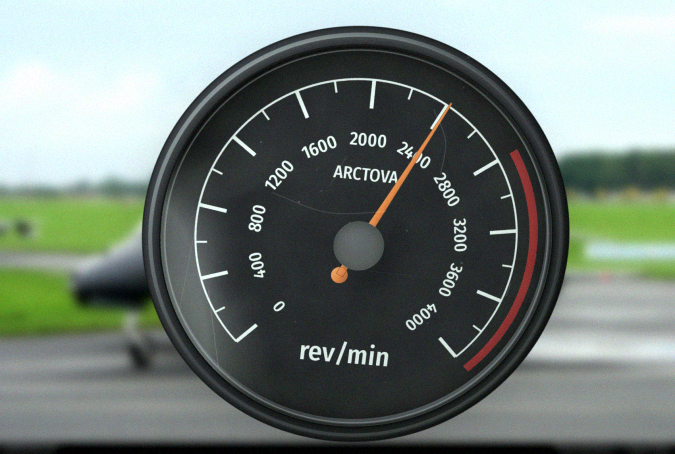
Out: **2400** rpm
